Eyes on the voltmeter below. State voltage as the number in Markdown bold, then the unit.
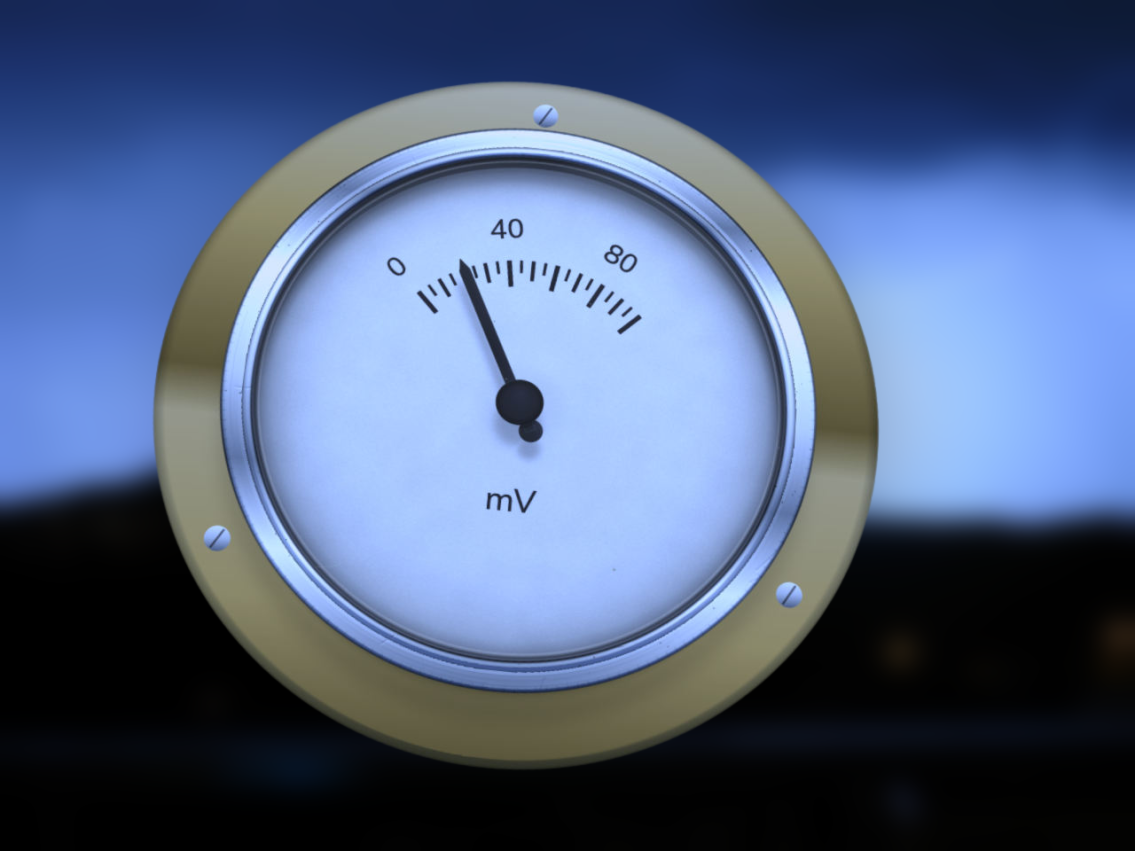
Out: **20** mV
